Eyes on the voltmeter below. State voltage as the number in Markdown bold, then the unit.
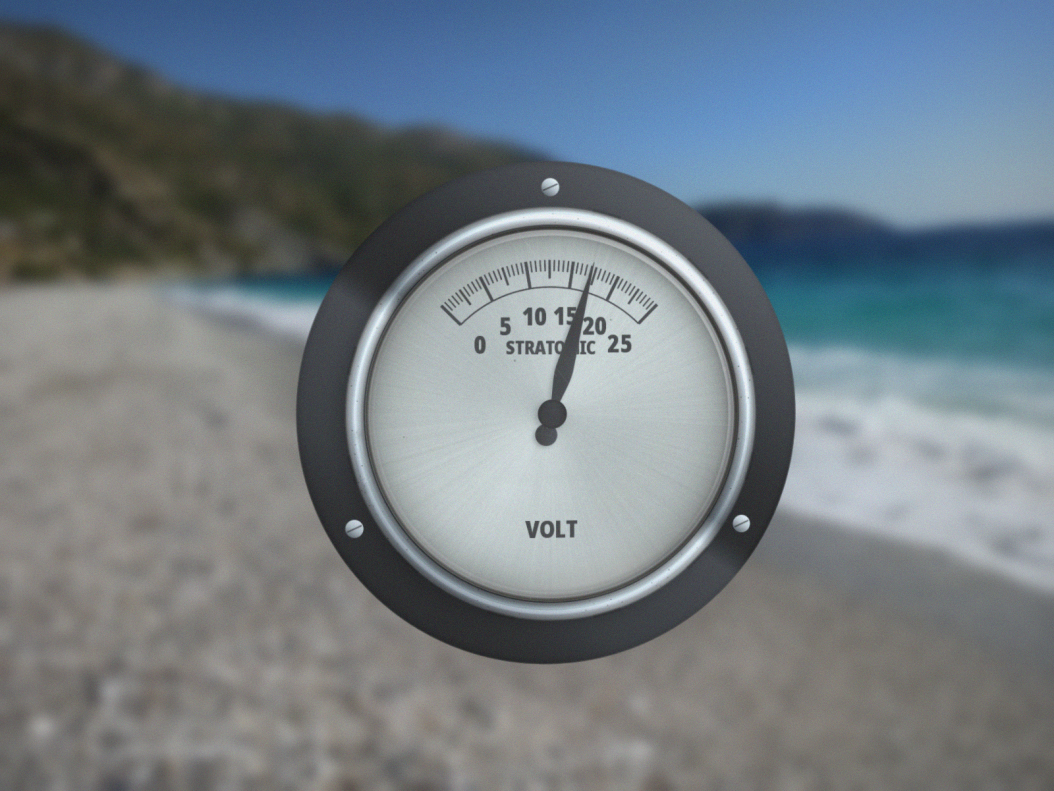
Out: **17** V
